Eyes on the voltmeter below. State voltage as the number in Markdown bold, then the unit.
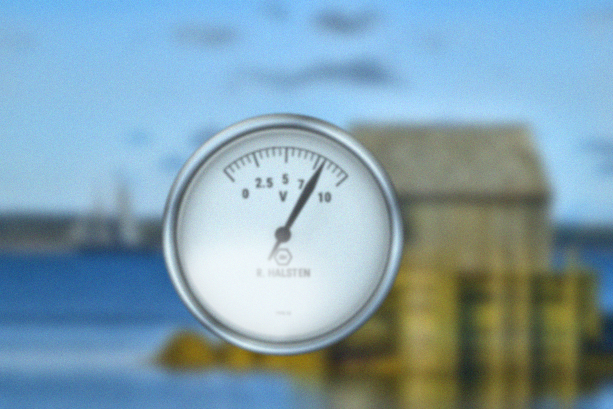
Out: **8** V
